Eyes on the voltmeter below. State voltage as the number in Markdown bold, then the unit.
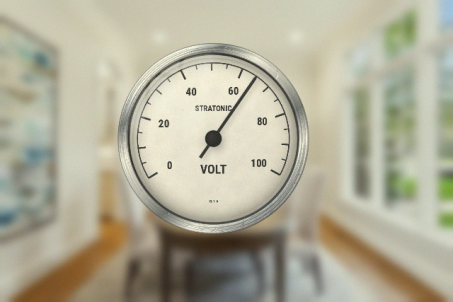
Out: **65** V
